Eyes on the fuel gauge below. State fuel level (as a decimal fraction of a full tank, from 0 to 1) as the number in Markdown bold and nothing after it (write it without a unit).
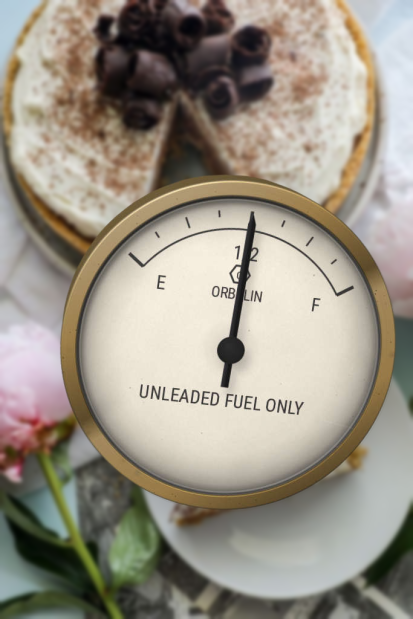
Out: **0.5**
